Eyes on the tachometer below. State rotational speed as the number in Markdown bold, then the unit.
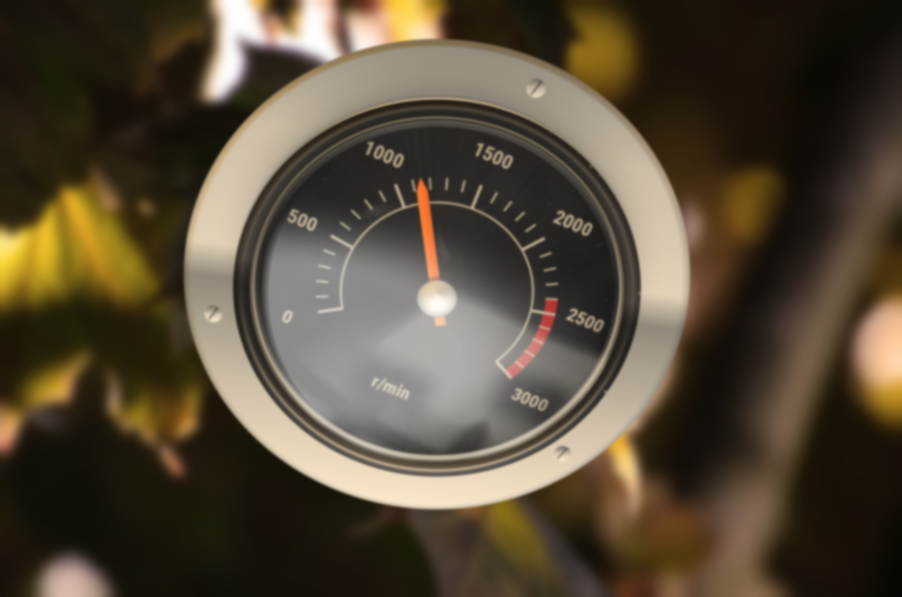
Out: **1150** rpm
